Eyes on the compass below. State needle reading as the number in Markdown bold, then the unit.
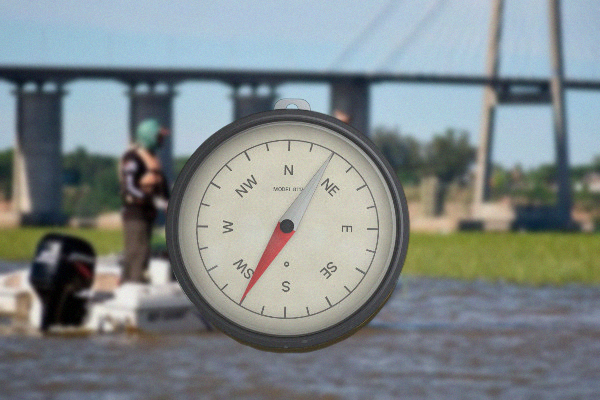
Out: **210** °
